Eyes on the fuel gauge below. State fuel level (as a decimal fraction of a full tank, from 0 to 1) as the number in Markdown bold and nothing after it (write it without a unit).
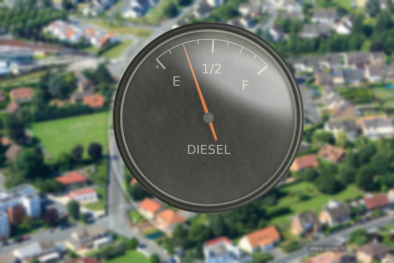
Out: **0.25**
